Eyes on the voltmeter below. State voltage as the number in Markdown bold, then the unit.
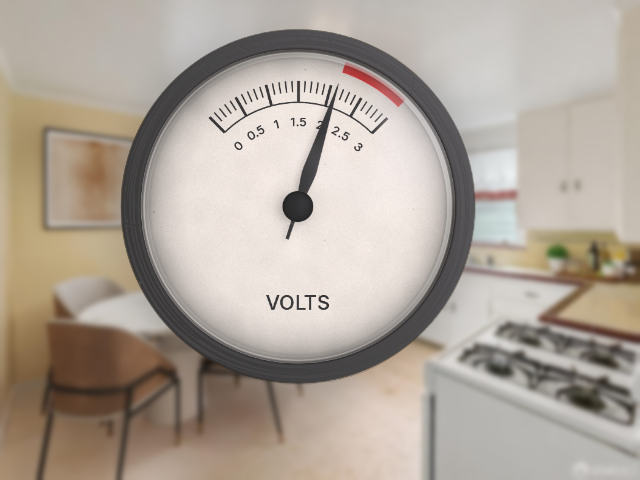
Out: **2.1** V
